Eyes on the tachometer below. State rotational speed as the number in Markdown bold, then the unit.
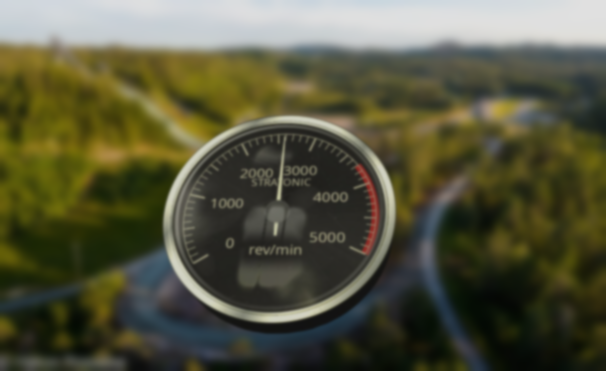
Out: **2600** rpm
